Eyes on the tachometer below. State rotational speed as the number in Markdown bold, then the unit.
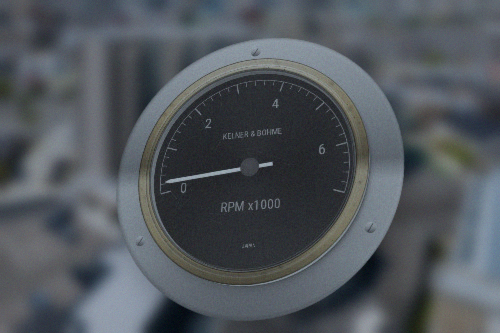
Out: **200** rpm
